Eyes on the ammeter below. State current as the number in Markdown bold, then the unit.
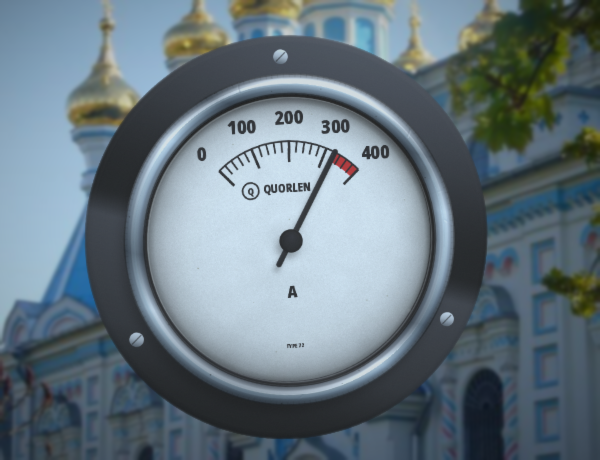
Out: **320** A
